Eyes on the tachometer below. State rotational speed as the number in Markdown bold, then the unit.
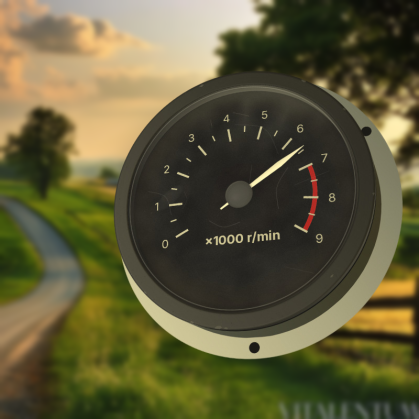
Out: **6500** rpm
